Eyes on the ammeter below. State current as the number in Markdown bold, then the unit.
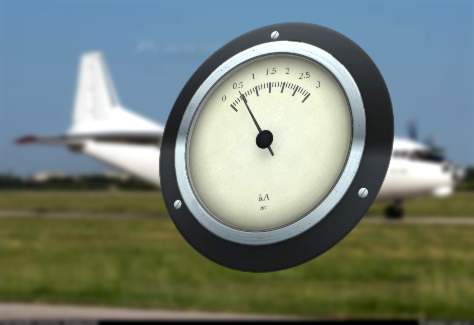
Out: **0.5** kA
